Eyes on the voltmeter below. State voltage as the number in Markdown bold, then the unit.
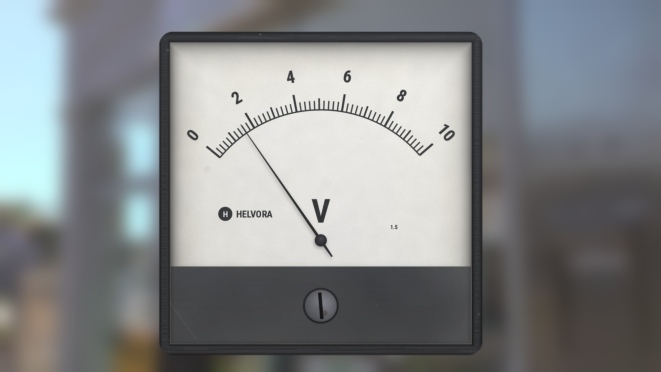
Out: **1.6** V
